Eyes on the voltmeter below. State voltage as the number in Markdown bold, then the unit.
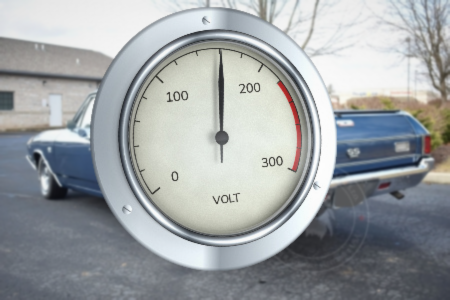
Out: **160** V
